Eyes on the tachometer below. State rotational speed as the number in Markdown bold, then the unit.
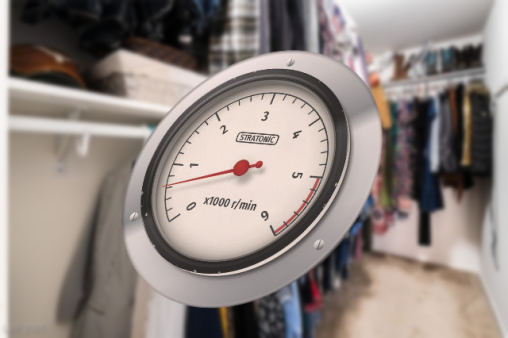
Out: **600** rpm
